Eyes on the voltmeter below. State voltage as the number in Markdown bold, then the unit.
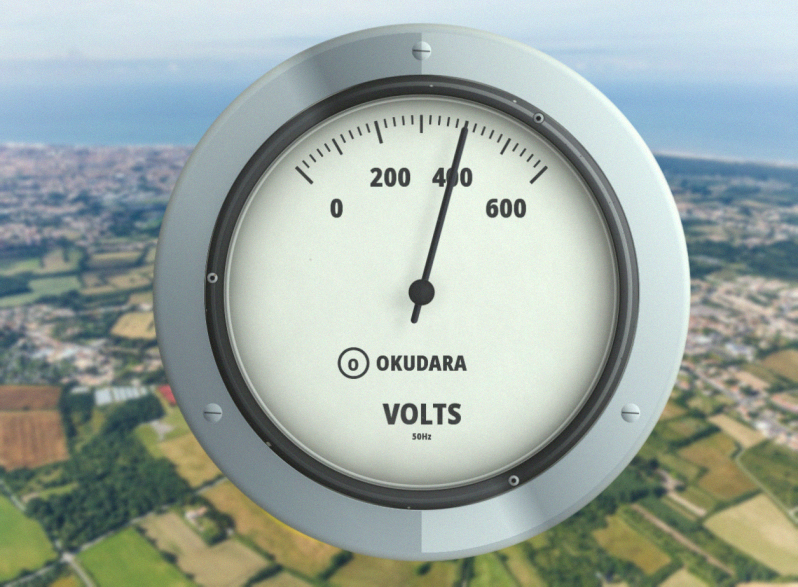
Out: **400** V
